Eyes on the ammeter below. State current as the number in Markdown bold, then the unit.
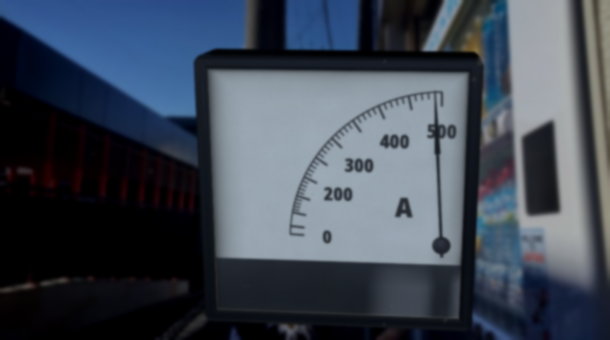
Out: **490** A
